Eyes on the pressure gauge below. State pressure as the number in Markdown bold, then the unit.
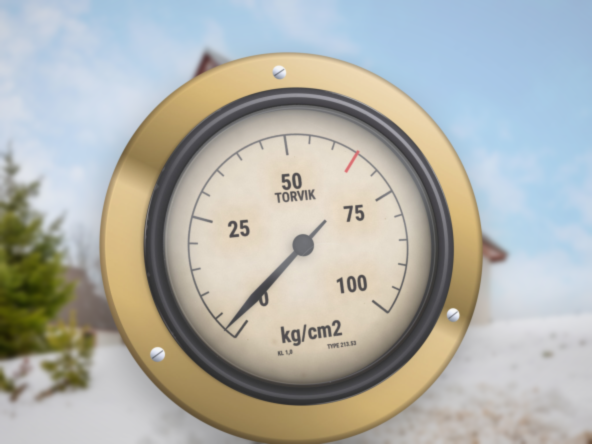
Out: **2.5** kg/cm²
